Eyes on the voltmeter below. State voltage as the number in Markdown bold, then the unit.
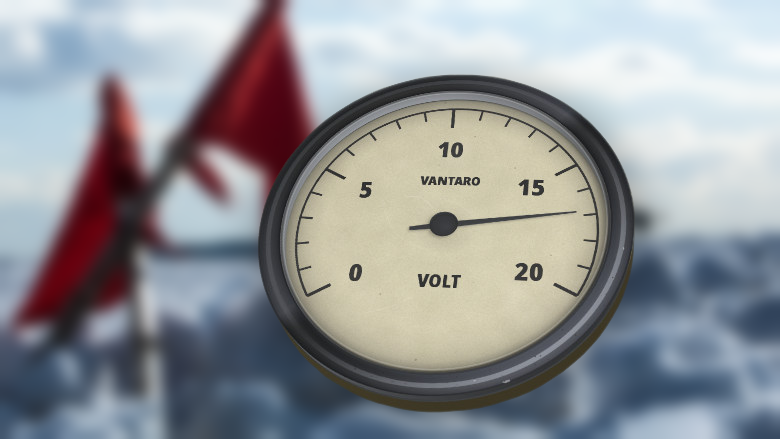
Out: **17** V
